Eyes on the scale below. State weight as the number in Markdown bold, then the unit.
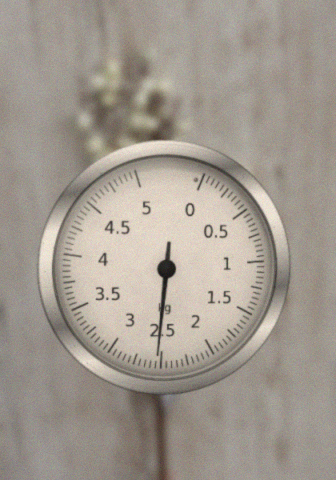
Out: **2.55** kg
